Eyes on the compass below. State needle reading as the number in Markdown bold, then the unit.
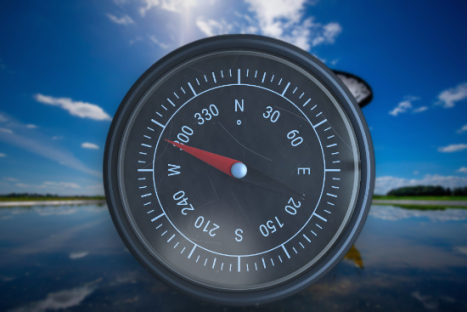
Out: **292.5** °
